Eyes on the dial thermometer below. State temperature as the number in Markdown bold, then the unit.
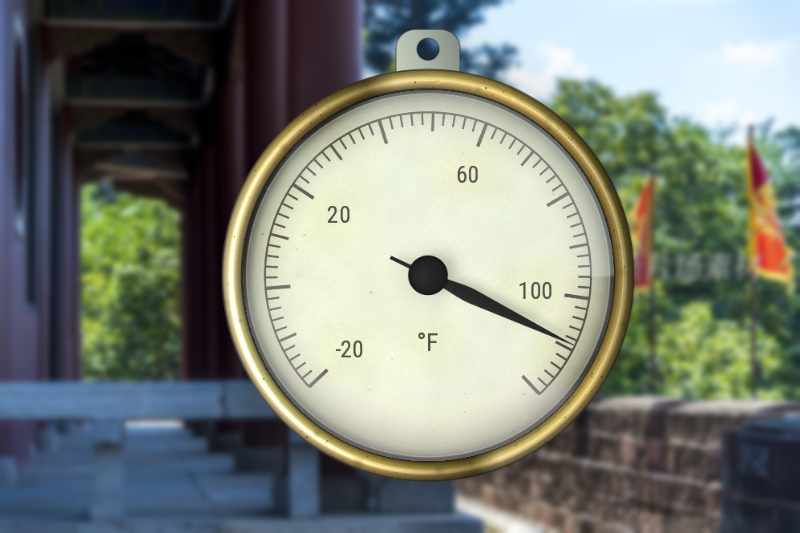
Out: **109** °F
